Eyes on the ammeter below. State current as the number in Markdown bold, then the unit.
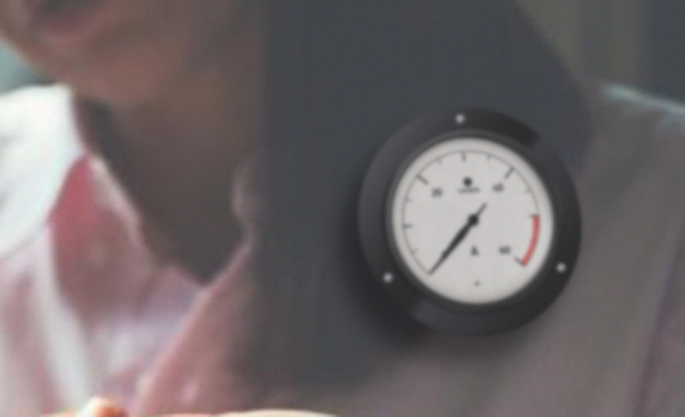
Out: **0** A
